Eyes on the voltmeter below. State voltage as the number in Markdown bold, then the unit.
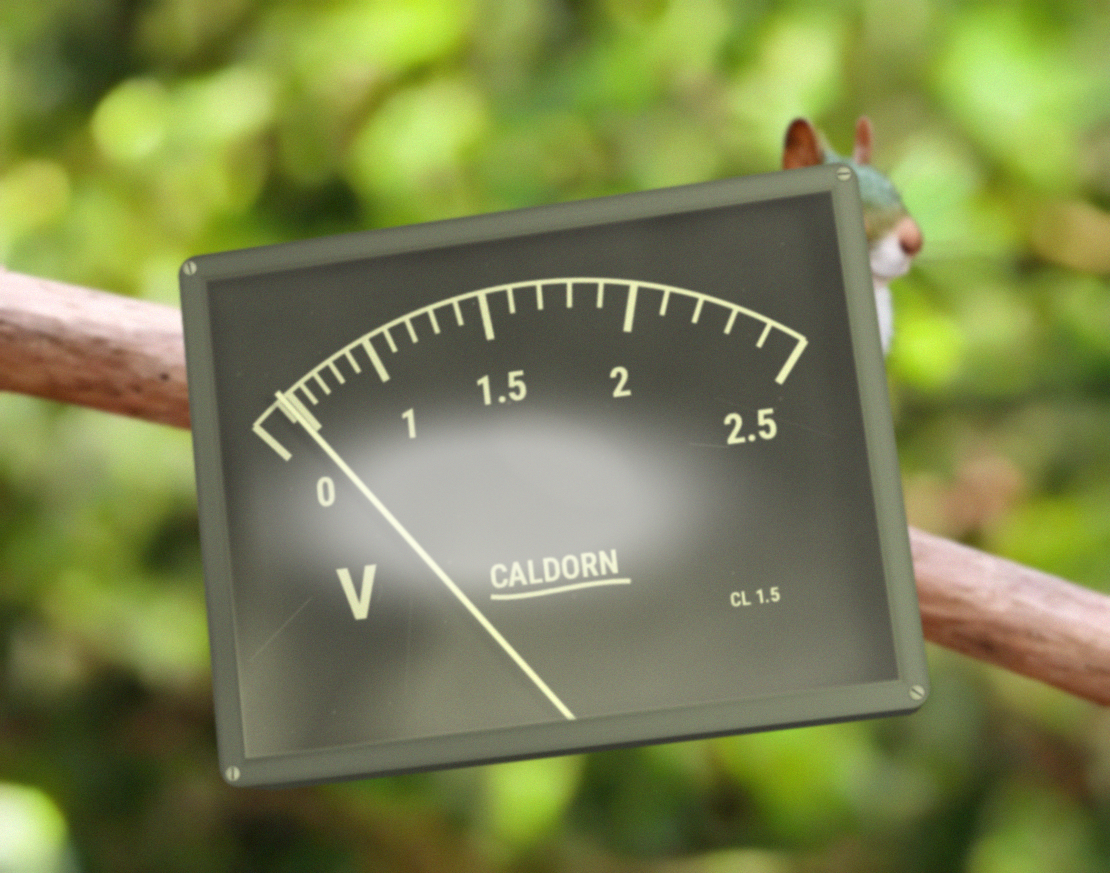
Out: **0.45** V
